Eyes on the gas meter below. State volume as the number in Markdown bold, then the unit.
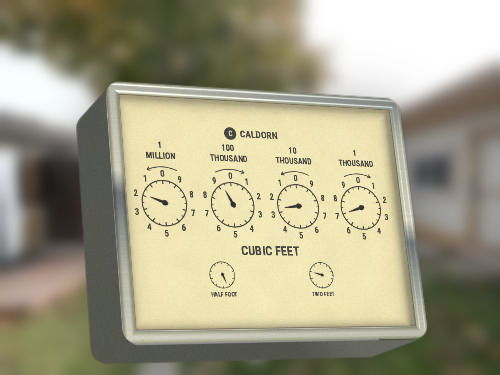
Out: **192700** ft³
